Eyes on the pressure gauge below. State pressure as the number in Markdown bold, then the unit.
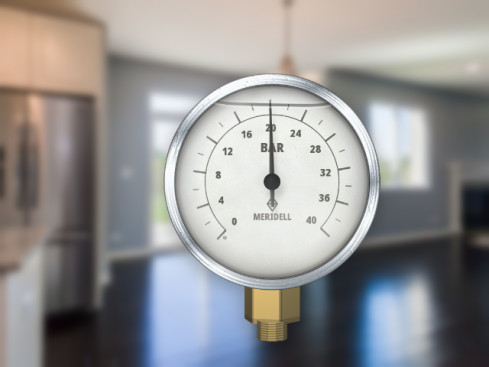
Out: **20** bar
